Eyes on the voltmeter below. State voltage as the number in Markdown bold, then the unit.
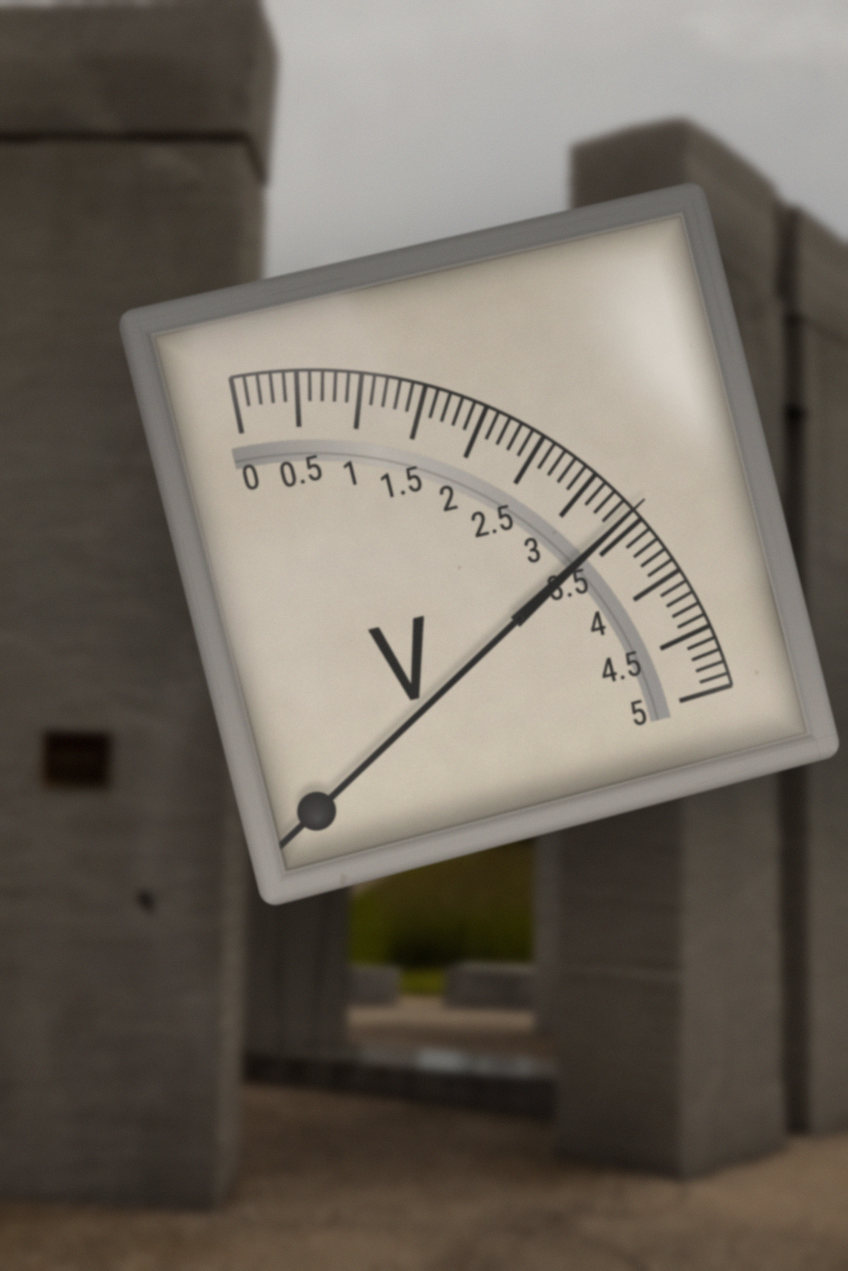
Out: **3.4** V
